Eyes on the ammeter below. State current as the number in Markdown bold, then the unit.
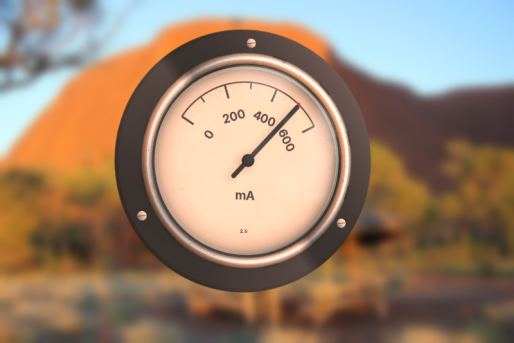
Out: **500** mA
